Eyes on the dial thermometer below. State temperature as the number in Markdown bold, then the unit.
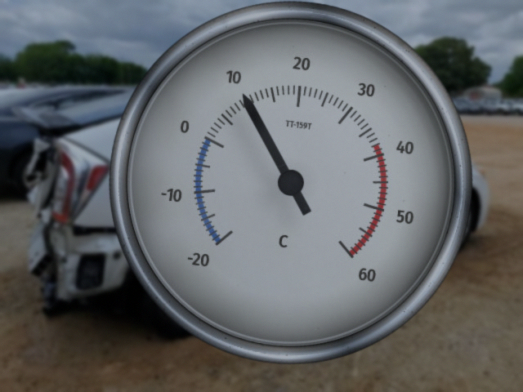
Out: **10** °C
